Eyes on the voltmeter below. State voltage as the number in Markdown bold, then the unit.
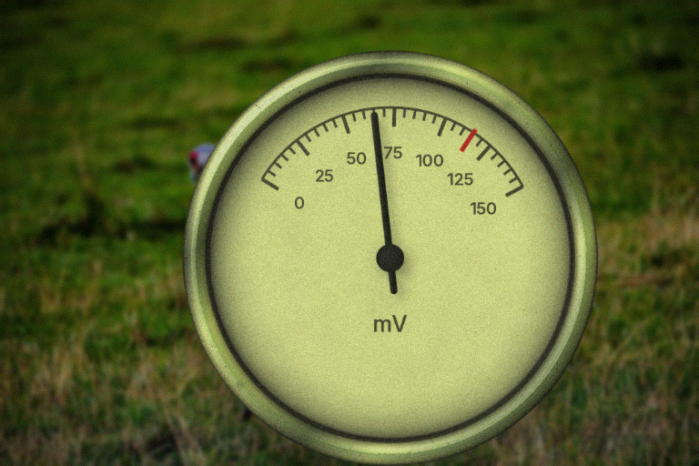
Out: **65** mV
